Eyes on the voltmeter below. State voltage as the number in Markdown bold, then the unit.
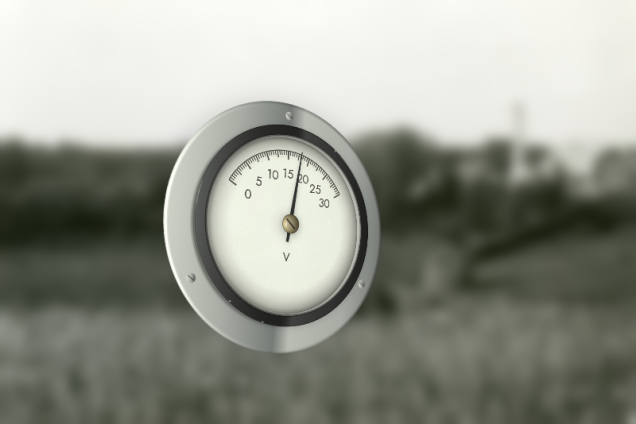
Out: **17.5** V
